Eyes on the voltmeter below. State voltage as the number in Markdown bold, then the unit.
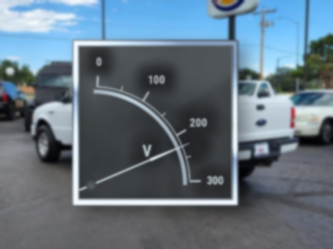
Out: **225** V
